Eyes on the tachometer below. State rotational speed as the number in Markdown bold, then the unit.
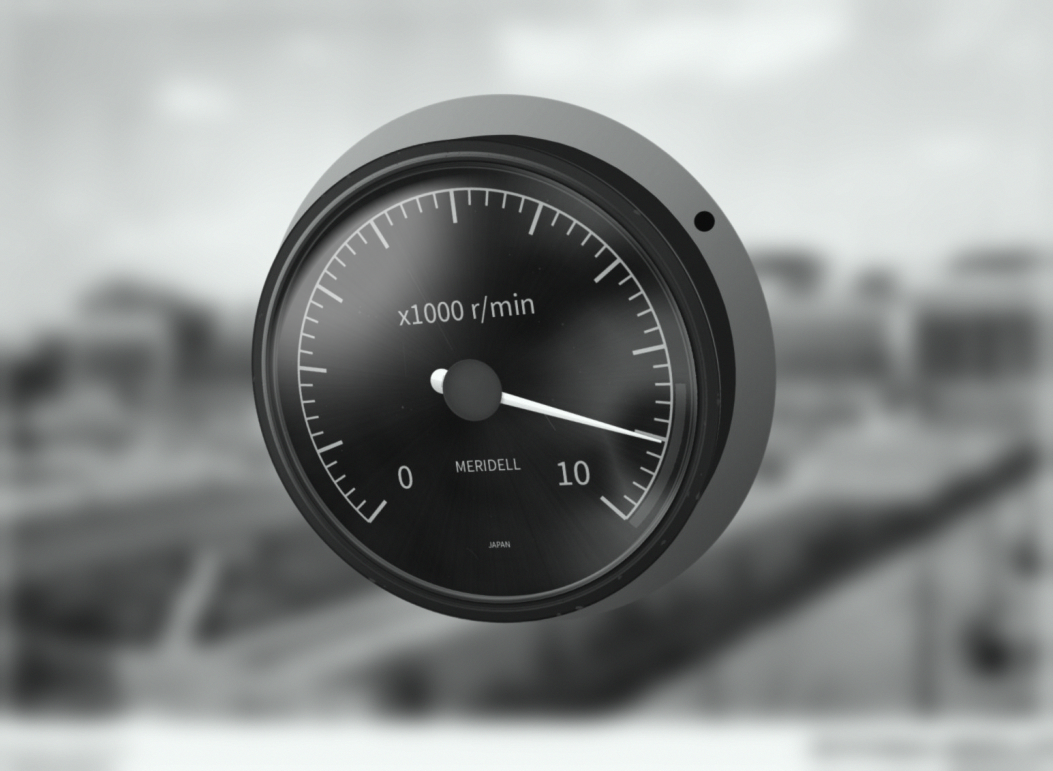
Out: **9000** rpm
